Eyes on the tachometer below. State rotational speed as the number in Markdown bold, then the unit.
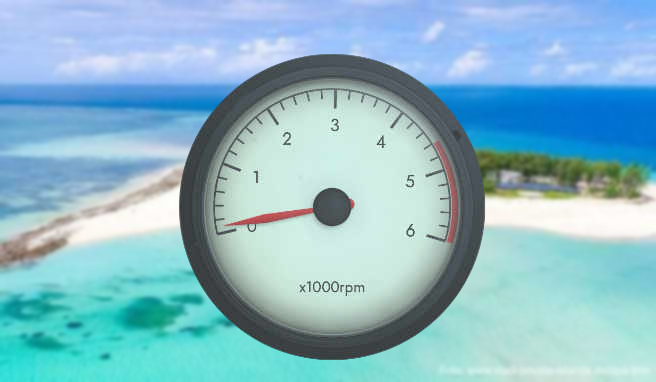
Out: **100** rpm
